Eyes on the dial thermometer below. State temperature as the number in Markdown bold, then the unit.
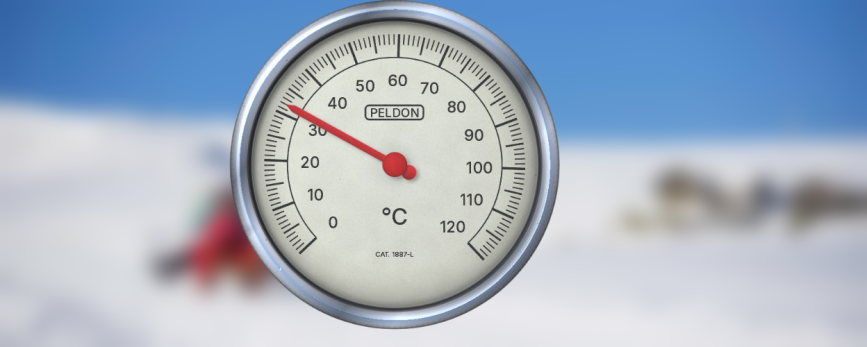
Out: **32** °C
